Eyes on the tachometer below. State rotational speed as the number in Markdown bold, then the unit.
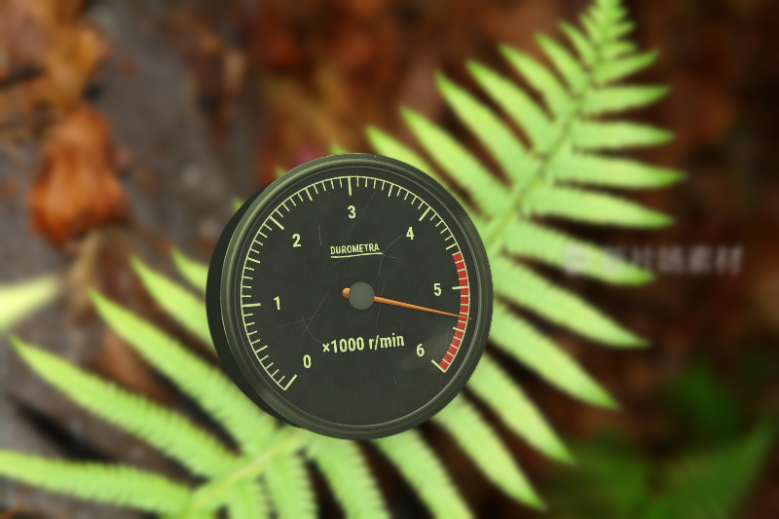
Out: **5350** rpm
